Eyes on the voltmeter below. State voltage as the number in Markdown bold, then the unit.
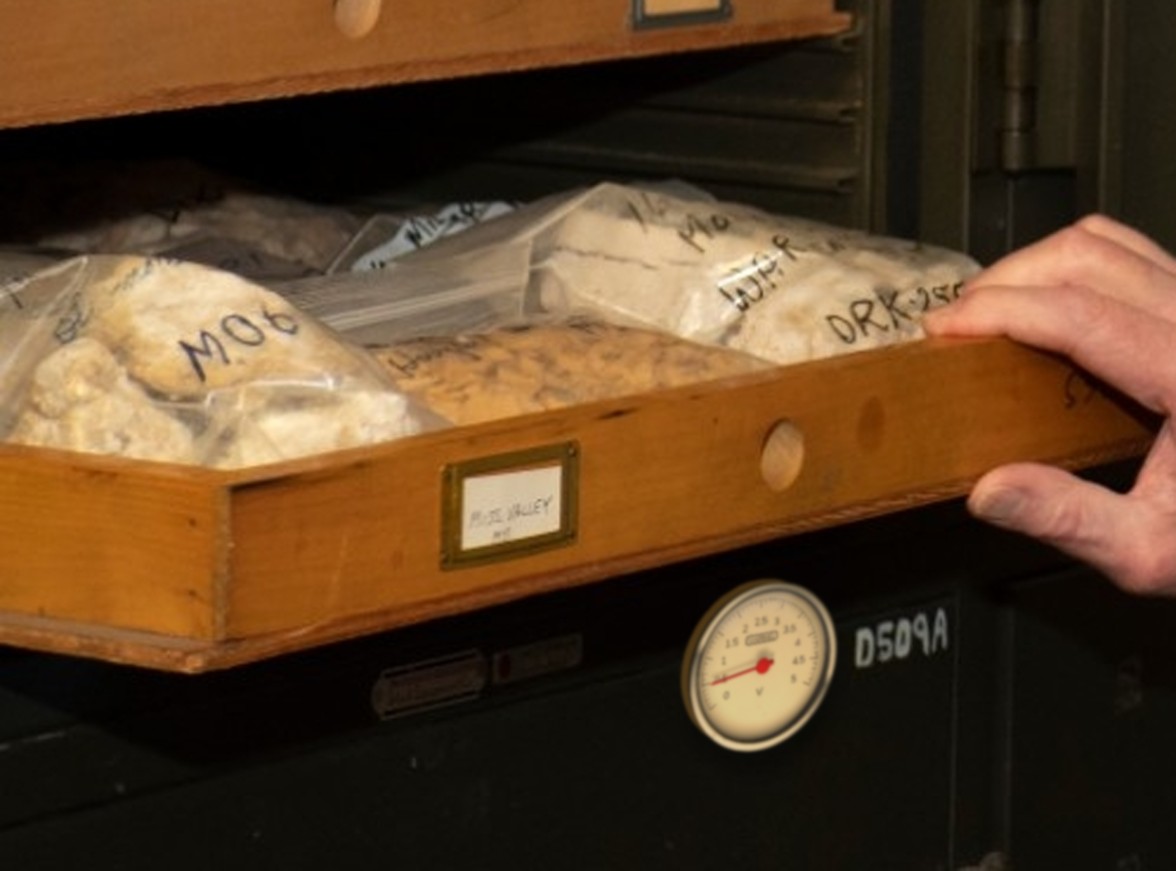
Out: **0.5** V
